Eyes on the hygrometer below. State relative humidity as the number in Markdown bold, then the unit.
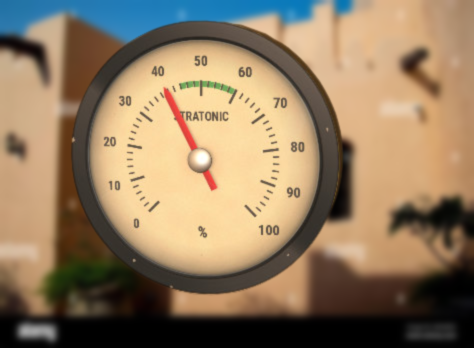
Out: **40** %
